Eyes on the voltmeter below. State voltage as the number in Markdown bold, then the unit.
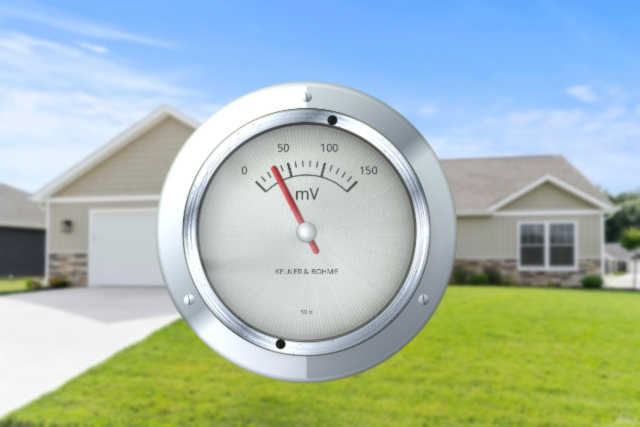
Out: **30** mV
